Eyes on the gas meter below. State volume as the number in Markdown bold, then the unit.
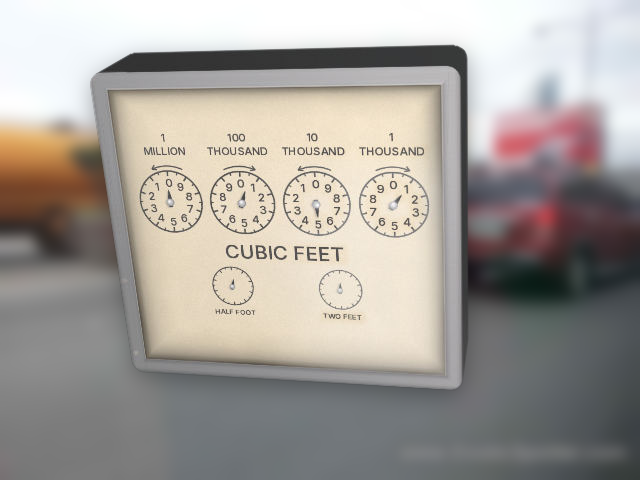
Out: **5100** ft³
